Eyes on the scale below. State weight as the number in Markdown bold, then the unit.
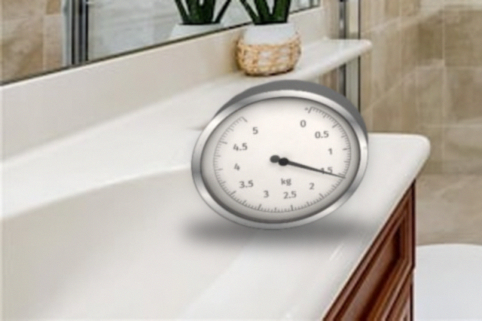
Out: **1.5** kg
